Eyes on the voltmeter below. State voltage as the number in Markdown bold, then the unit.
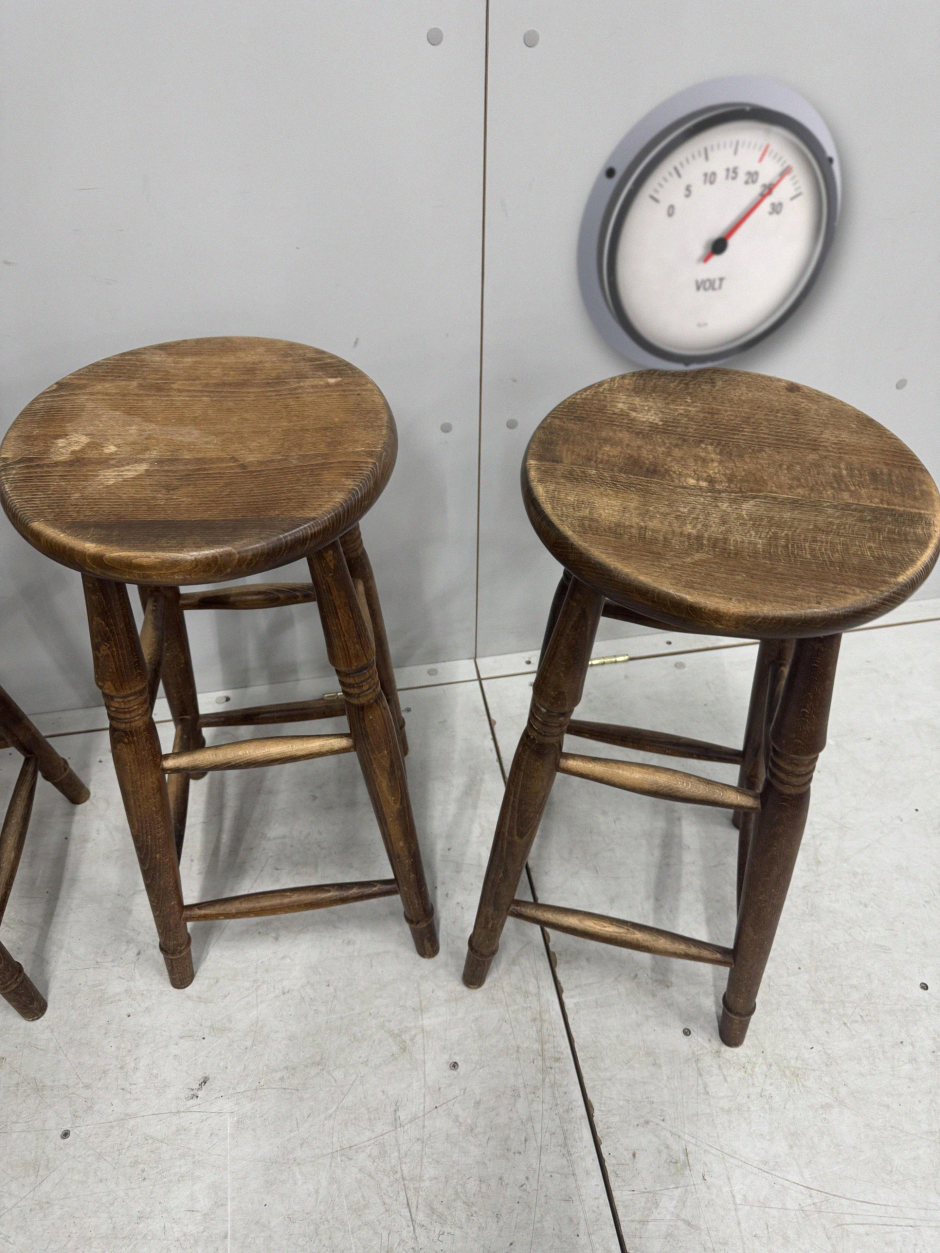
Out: **25** V
